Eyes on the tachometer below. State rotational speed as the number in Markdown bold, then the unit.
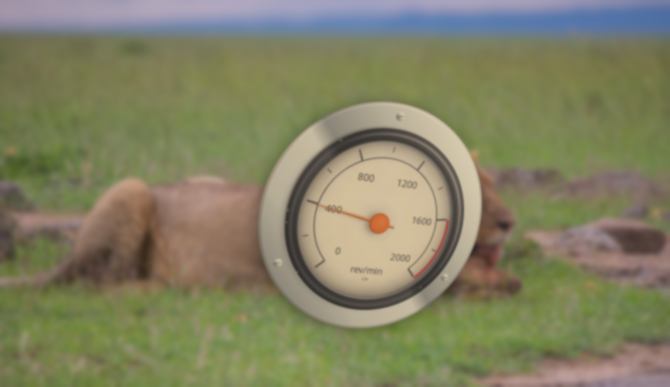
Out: **400** rpm
